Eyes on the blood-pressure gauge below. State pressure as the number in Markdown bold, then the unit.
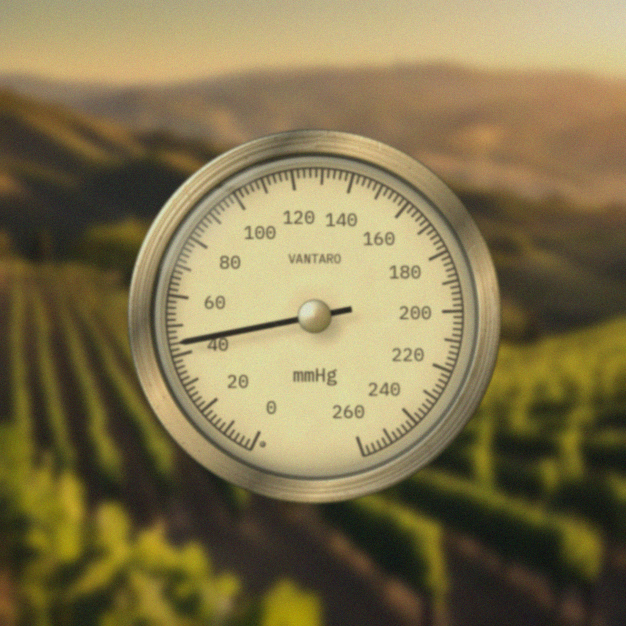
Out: **44** mmHg
